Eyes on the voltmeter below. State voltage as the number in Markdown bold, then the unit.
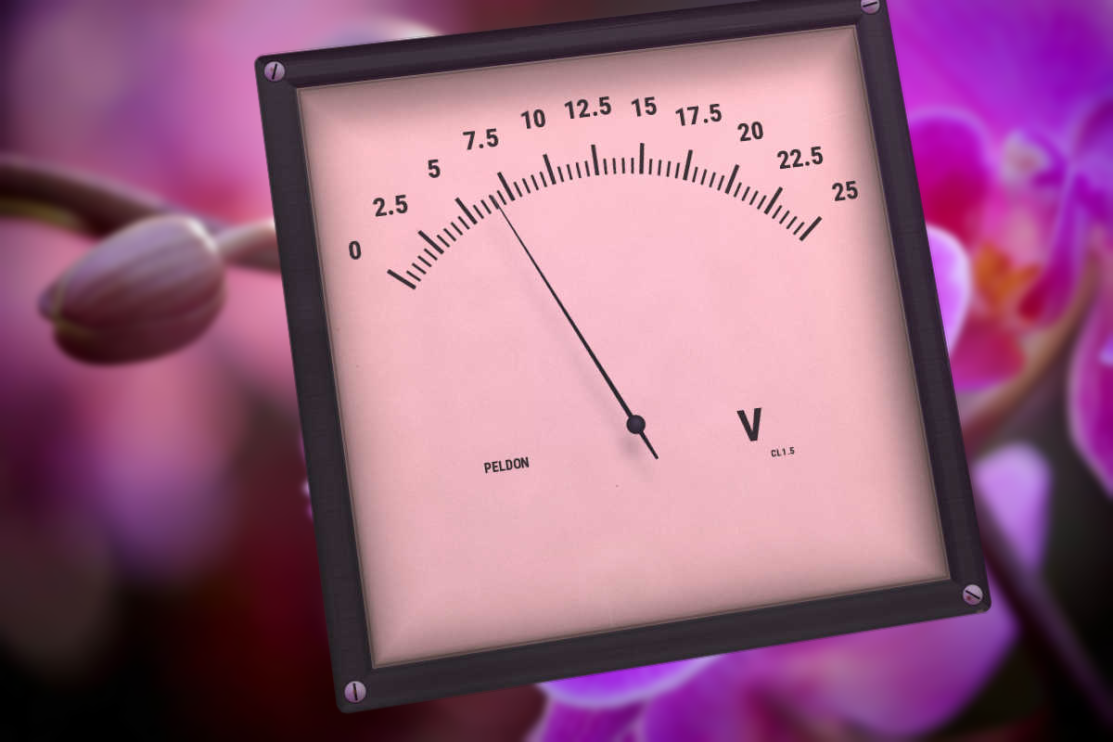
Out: **6.5** V
